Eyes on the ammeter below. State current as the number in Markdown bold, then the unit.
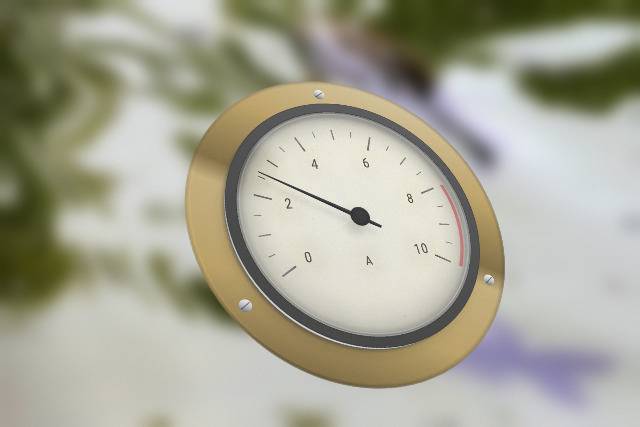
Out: **2.5** A
